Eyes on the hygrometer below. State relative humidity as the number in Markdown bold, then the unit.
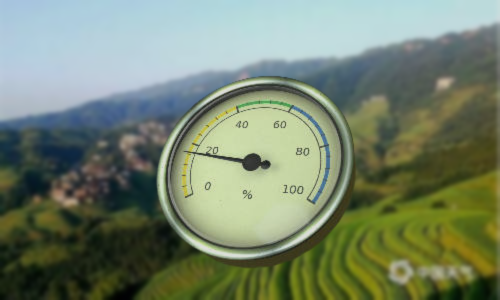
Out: **16** %
